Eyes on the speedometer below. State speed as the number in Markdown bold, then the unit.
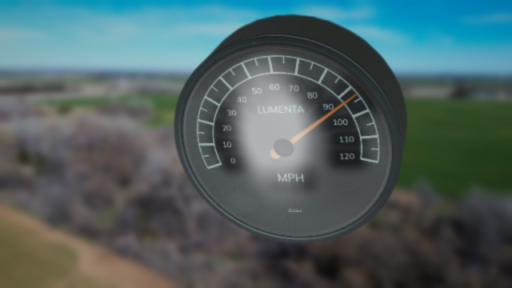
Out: **92.5** mph
